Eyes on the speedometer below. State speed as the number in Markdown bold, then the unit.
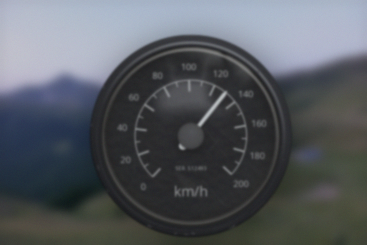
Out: **130** km/h
